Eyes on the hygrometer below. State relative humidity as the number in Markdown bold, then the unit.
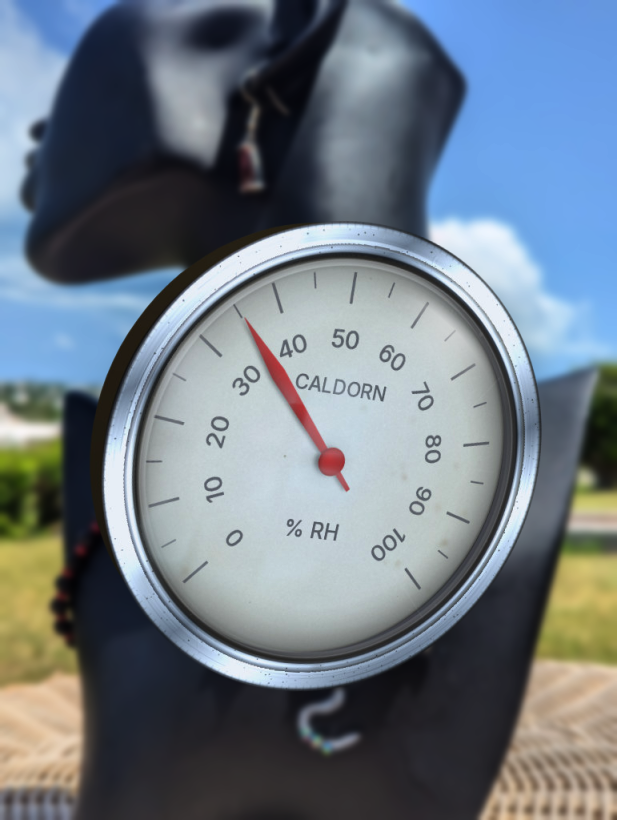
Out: **35** %
